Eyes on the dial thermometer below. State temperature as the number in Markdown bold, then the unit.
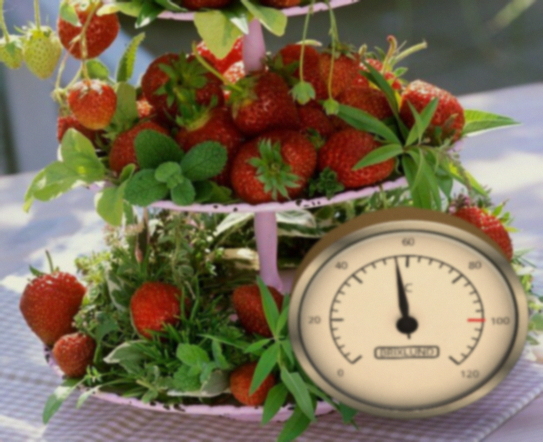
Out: **56** °C
